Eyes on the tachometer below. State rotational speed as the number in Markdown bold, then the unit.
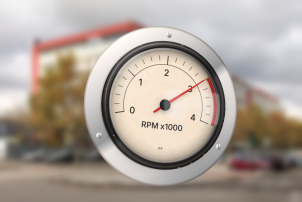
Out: **3000** rpm
